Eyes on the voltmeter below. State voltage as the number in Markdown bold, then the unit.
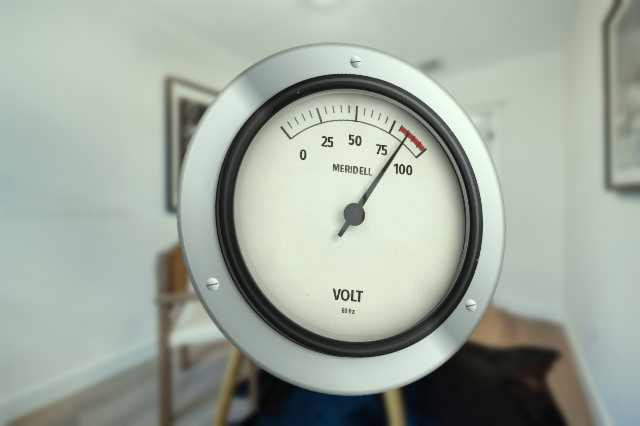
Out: **85** V
